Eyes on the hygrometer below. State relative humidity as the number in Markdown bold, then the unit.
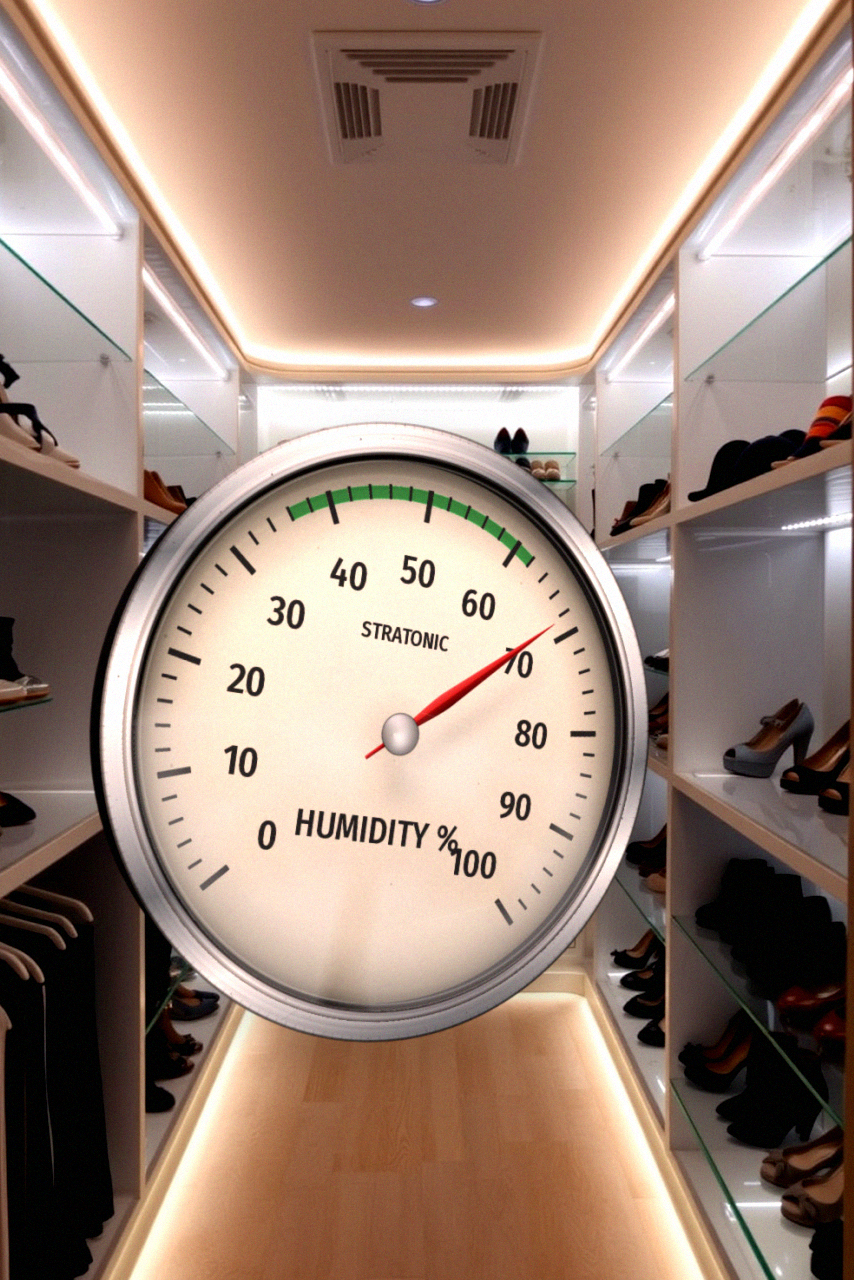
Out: **68** %
